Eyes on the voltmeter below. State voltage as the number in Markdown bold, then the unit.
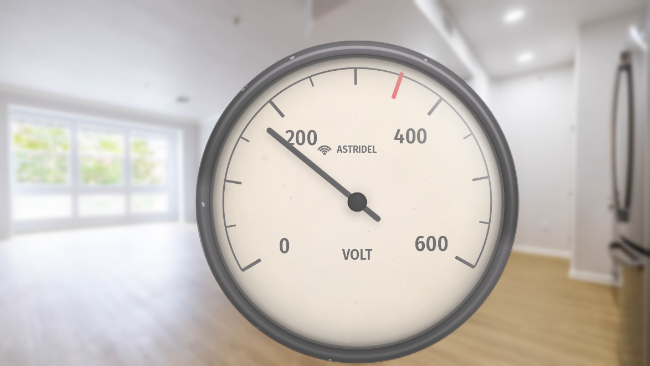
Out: **175** V
